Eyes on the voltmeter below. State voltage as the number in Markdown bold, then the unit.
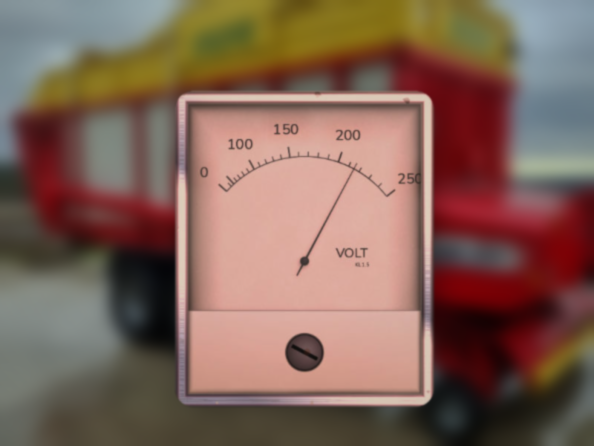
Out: **215** V
